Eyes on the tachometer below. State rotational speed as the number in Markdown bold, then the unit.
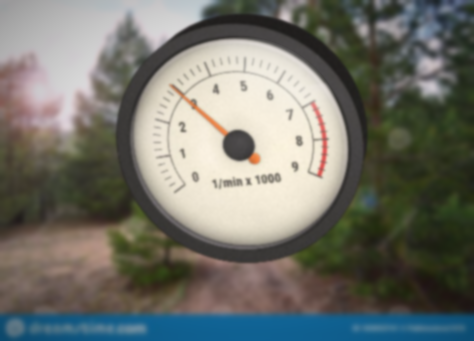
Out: **3000** rpm
